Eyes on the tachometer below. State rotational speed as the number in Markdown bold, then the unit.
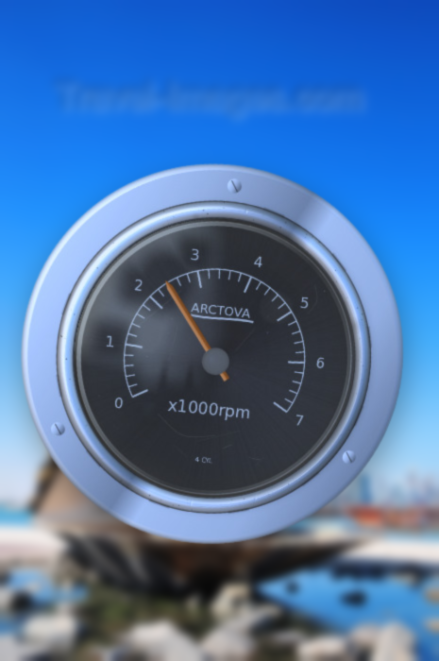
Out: **2400** rpm
